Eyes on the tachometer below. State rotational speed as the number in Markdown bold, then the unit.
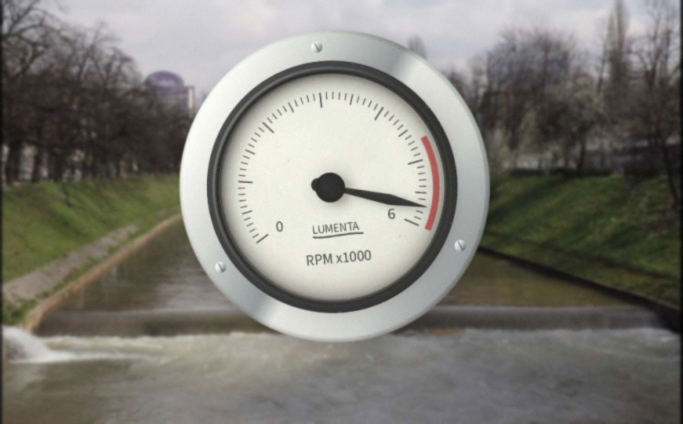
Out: **5700** rpm
